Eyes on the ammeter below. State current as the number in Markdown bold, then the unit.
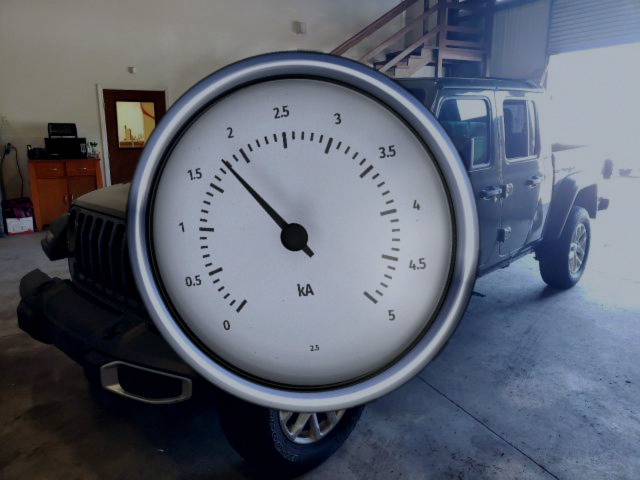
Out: **1.8** kA
